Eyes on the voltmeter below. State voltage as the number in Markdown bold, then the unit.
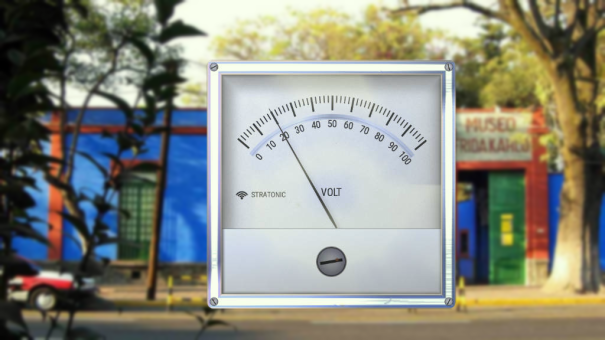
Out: **20** V
